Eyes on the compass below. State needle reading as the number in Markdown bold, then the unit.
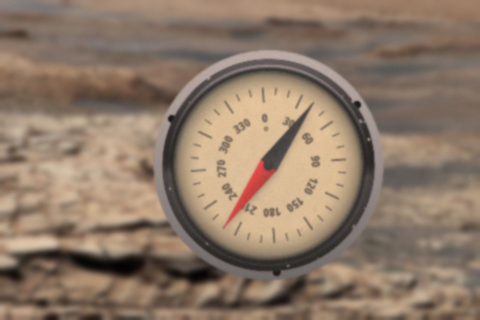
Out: **220** °
